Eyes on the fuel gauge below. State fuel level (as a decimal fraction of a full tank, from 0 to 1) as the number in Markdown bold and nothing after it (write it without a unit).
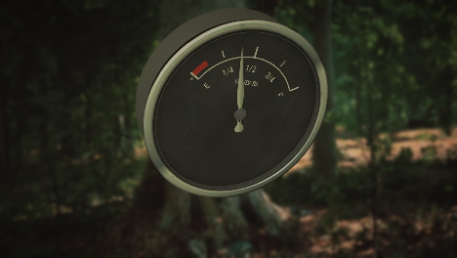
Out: **0.375**
